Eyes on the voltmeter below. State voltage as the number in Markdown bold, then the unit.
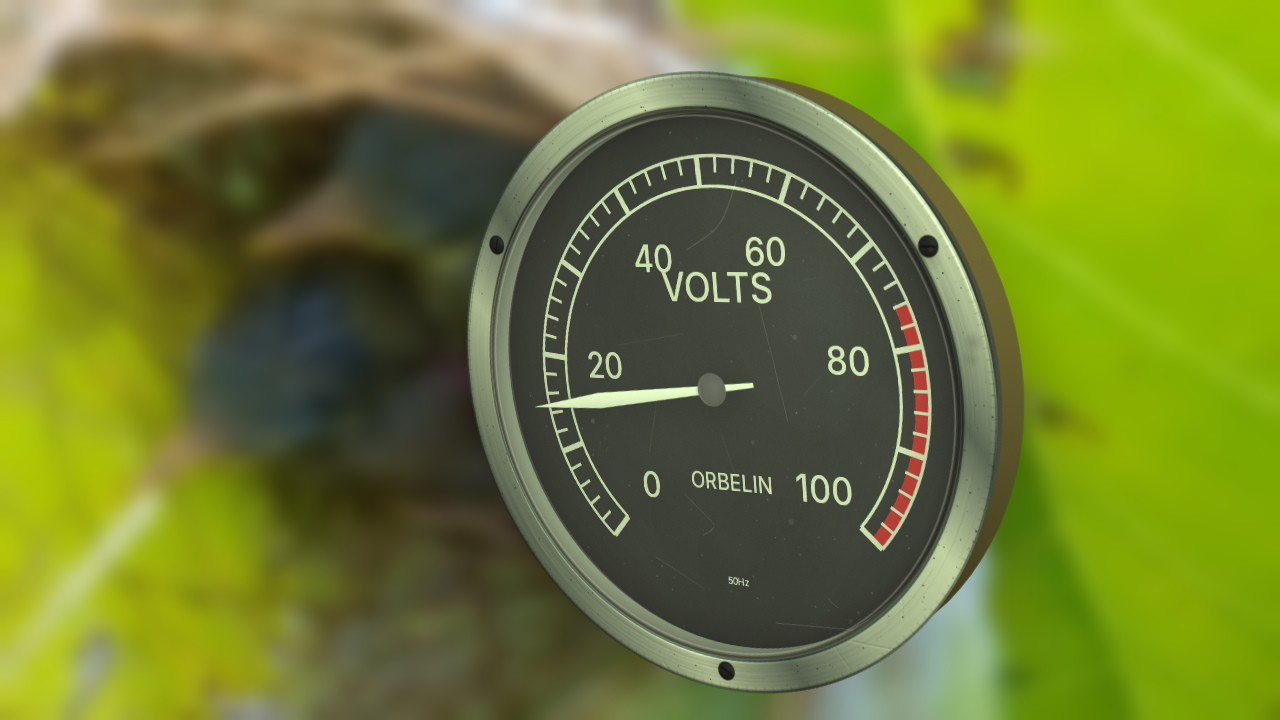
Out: **15** V
